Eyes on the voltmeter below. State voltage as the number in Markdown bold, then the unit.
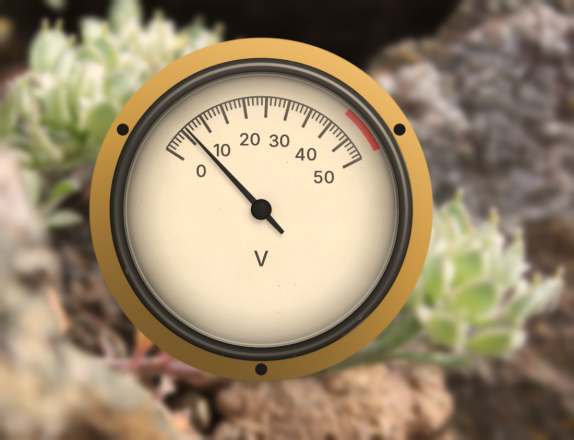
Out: **6** V
